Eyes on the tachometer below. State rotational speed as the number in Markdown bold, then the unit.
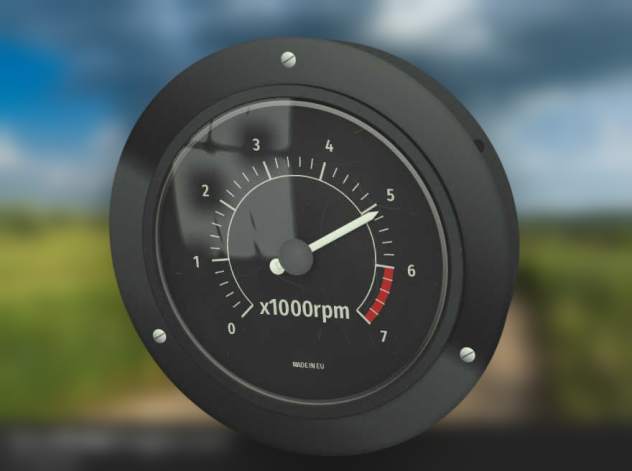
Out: **5100** rpm
